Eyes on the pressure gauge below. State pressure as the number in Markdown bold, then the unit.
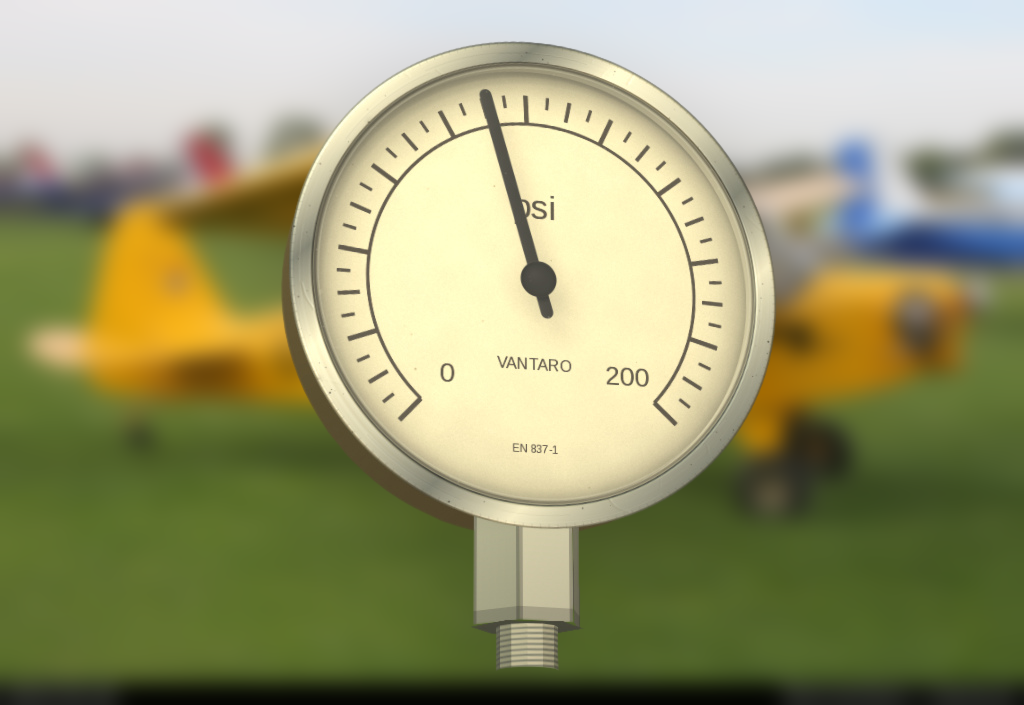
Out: **90** psi
